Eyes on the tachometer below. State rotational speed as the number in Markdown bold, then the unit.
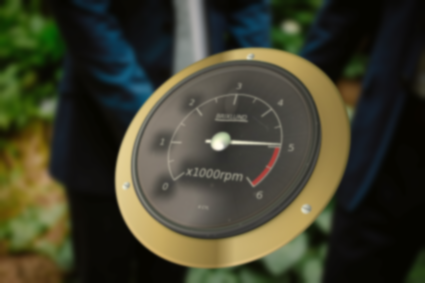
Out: **5000** rpm
